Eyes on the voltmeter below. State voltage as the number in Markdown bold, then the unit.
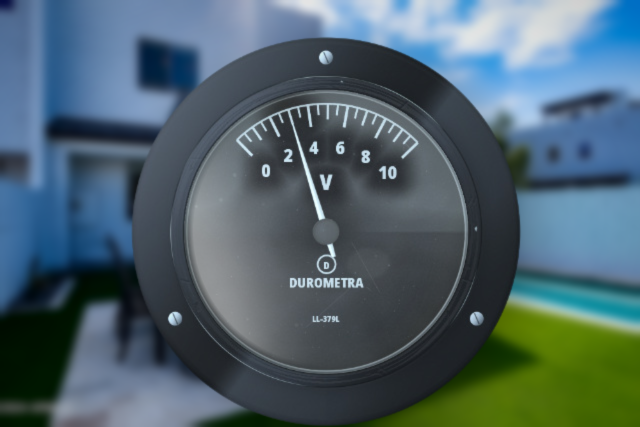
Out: **3** V
